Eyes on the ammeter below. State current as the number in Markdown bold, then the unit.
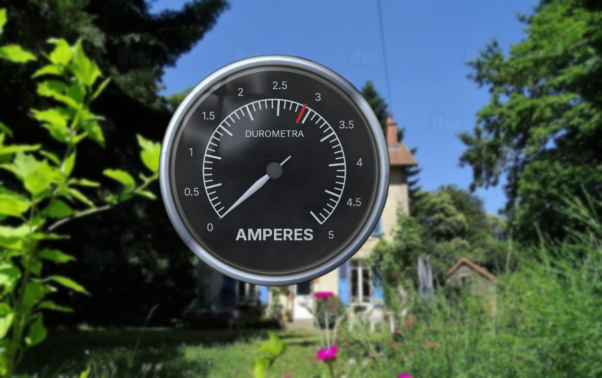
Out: **0** A
